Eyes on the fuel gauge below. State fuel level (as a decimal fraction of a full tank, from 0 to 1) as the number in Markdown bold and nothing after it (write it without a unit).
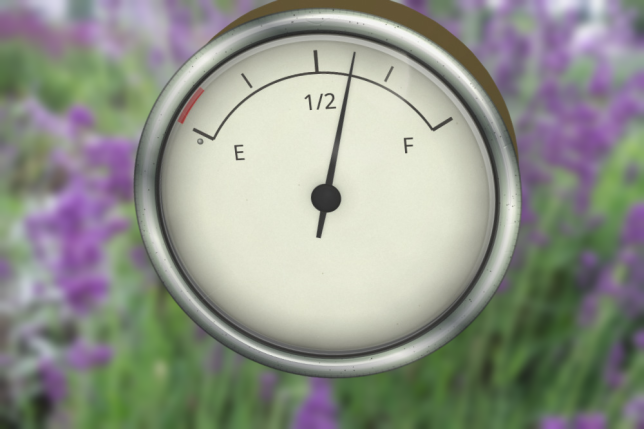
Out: **0.625**
